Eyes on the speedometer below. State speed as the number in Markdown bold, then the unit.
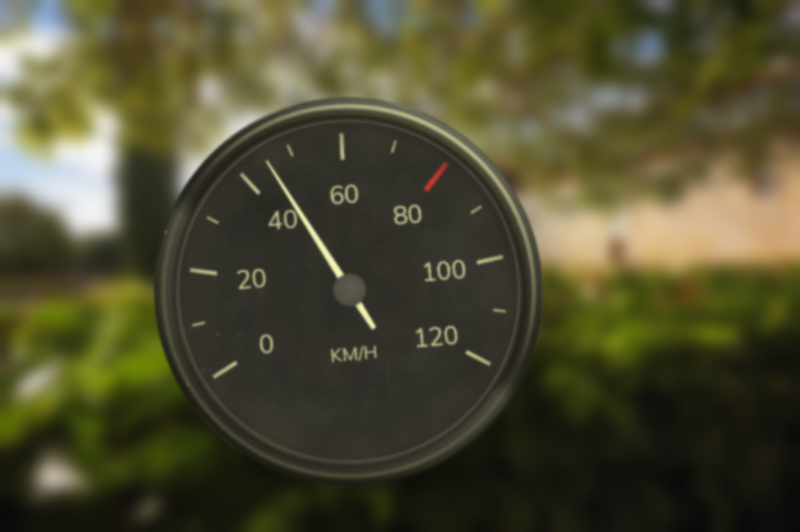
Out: **45** km/h
